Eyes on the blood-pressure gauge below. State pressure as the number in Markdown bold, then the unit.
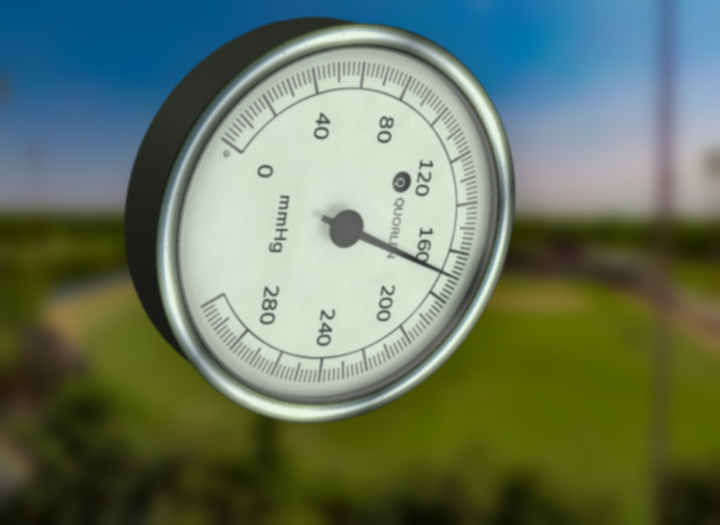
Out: **170** mmHg
